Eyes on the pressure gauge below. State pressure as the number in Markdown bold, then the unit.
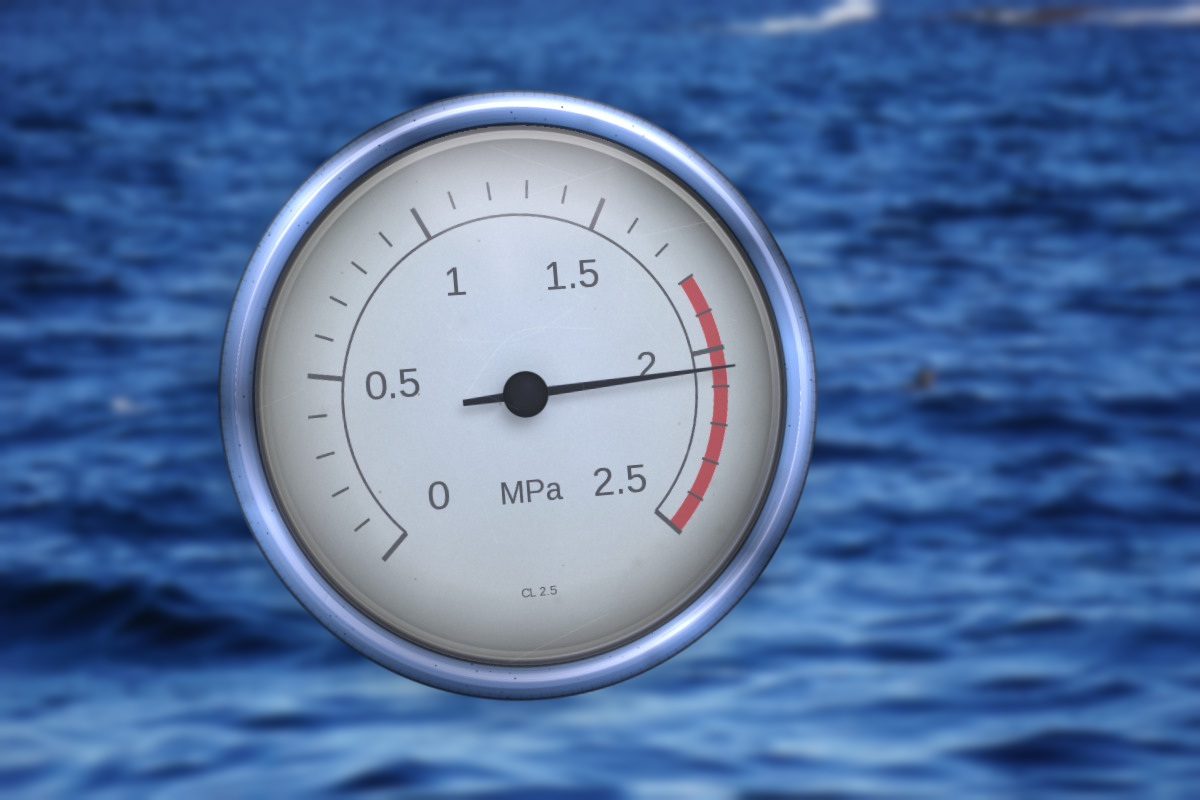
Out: **2.05** MPa
